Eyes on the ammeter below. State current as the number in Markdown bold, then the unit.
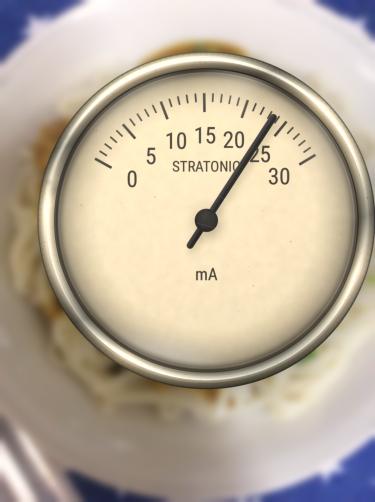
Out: **23.5** mA
